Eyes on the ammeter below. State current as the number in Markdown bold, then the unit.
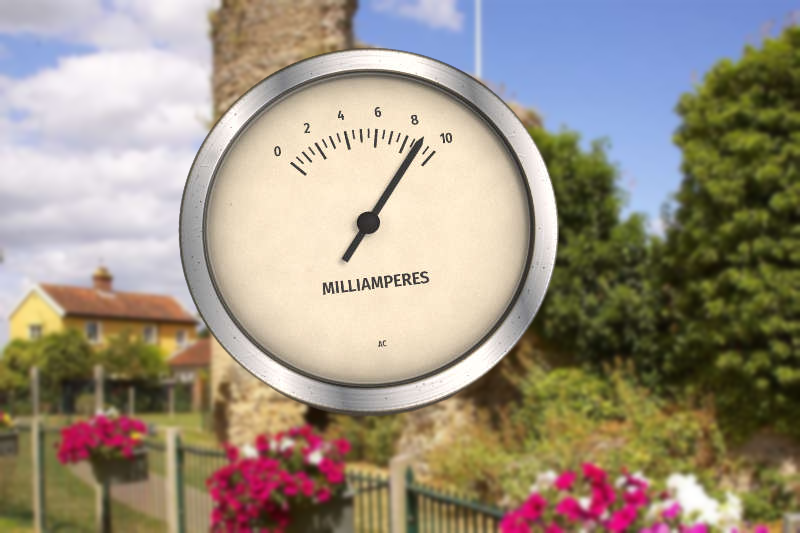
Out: **9** mA
